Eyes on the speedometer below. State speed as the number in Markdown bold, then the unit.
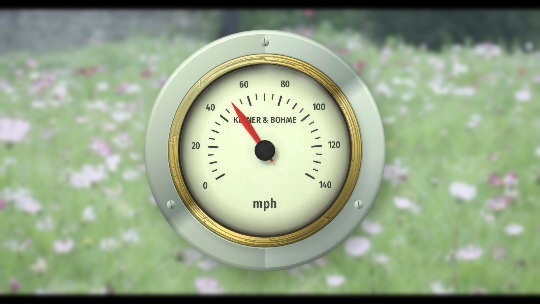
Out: **50** mph
